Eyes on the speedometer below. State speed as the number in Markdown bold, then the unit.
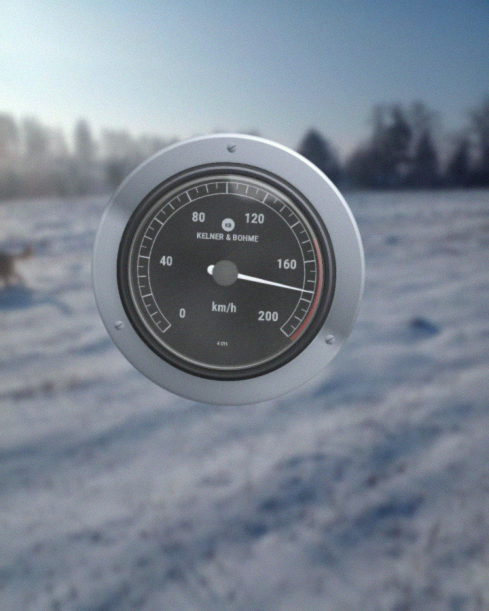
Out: **175** km/h
